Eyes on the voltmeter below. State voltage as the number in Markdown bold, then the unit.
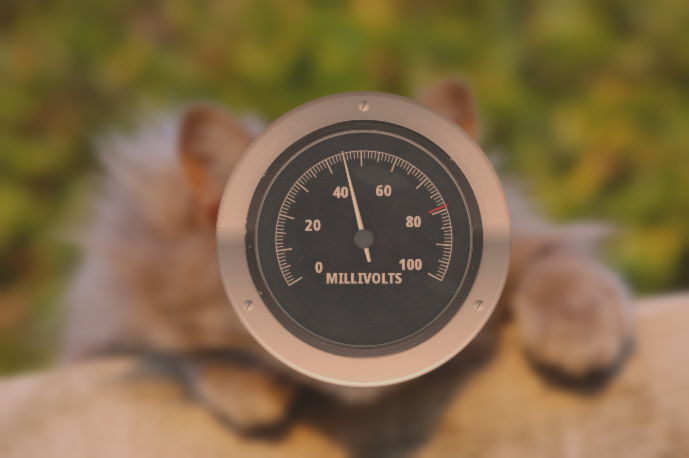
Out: **45** mV
